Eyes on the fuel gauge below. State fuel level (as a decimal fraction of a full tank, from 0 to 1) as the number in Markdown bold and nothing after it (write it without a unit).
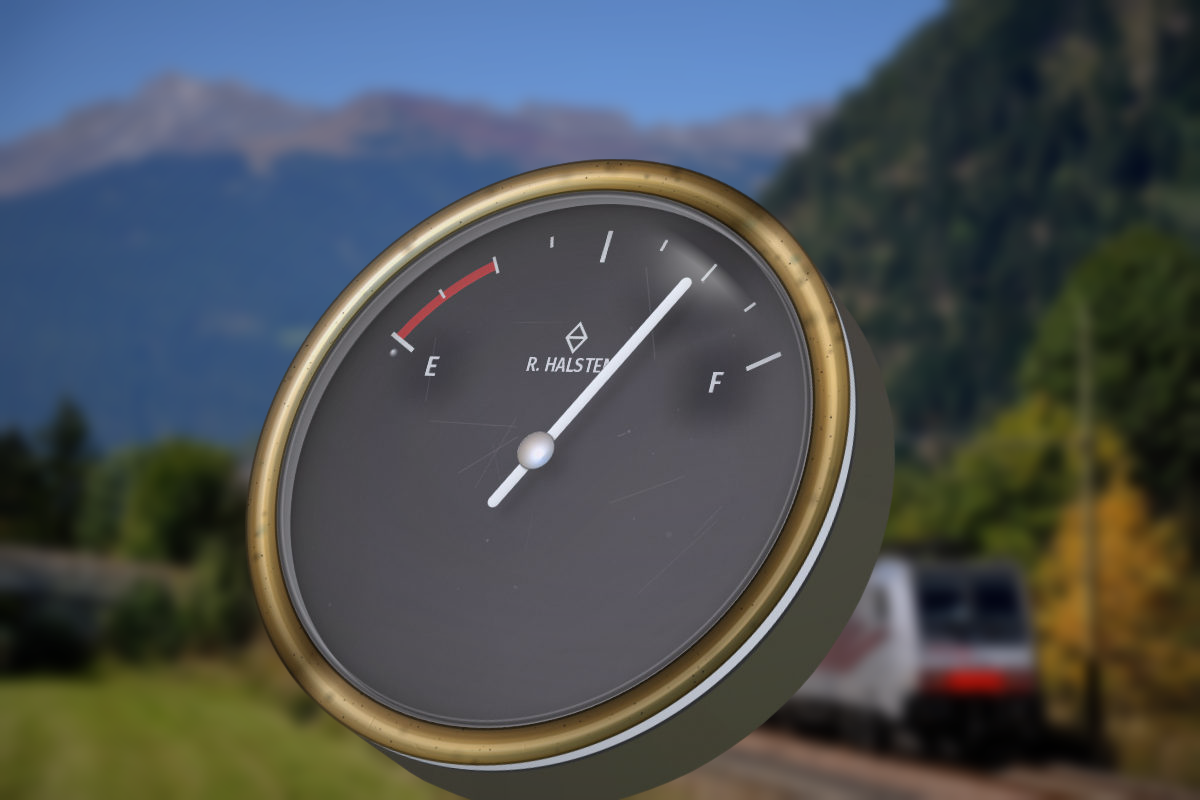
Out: **0.75**
